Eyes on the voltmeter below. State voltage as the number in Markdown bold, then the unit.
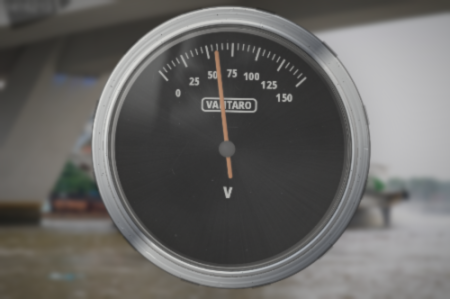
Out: **60** V
